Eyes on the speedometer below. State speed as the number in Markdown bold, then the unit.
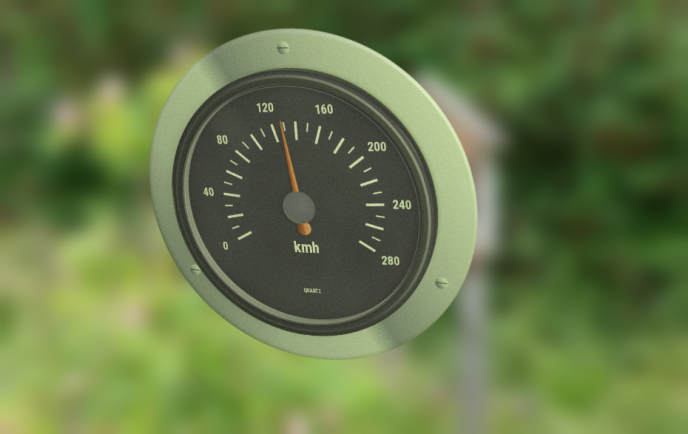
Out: **130** km/h
